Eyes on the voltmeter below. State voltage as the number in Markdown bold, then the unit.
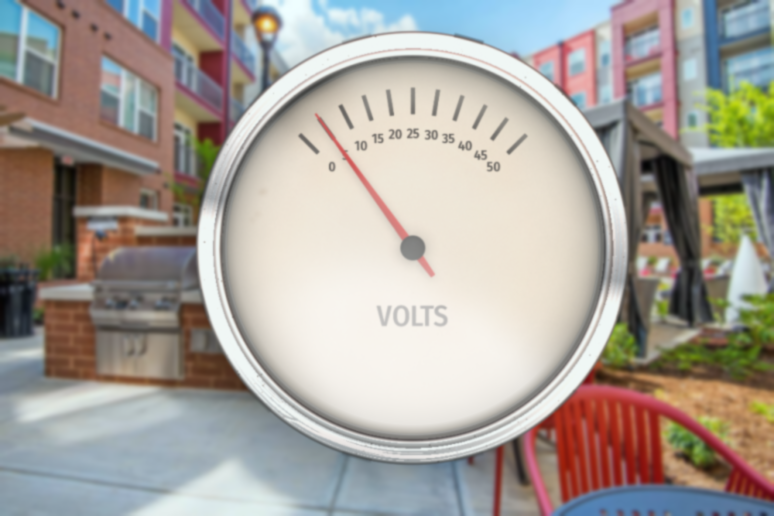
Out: **5** V
